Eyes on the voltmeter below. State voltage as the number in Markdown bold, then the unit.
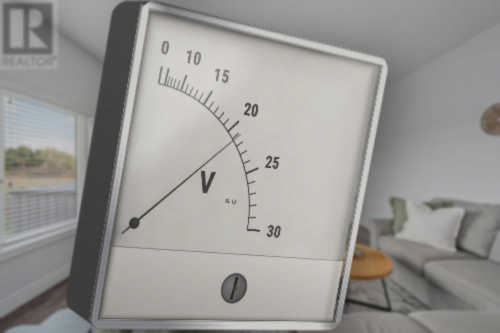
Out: **21** V
